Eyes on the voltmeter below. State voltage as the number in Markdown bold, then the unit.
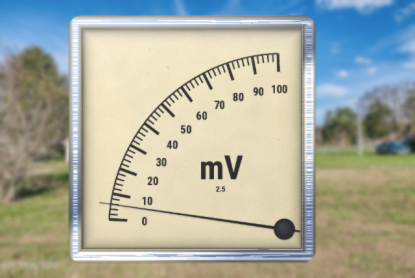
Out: **6** mV
